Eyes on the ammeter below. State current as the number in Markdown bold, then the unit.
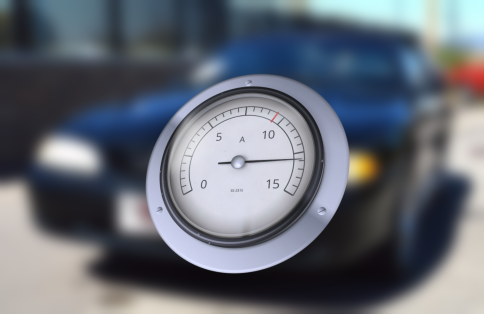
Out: **13** A
